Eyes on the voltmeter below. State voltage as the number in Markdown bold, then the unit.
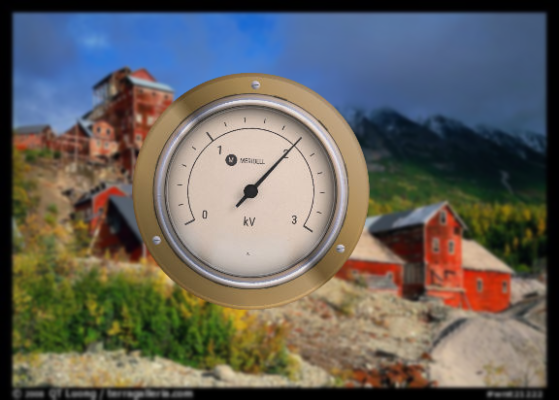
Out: **2** kV
